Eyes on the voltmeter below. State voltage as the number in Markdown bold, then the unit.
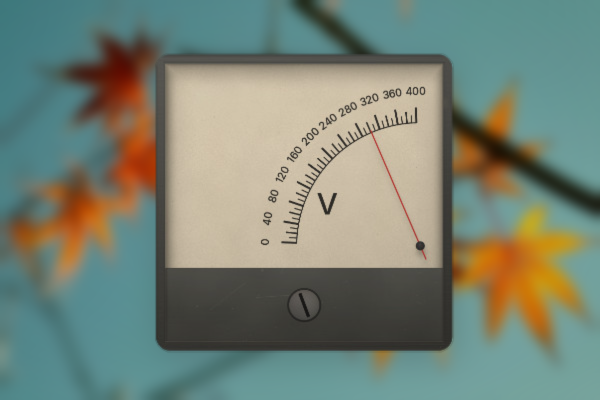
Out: **300** V
